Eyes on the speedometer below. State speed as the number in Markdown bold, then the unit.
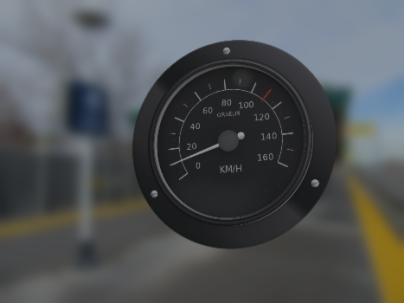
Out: **10** km/h
